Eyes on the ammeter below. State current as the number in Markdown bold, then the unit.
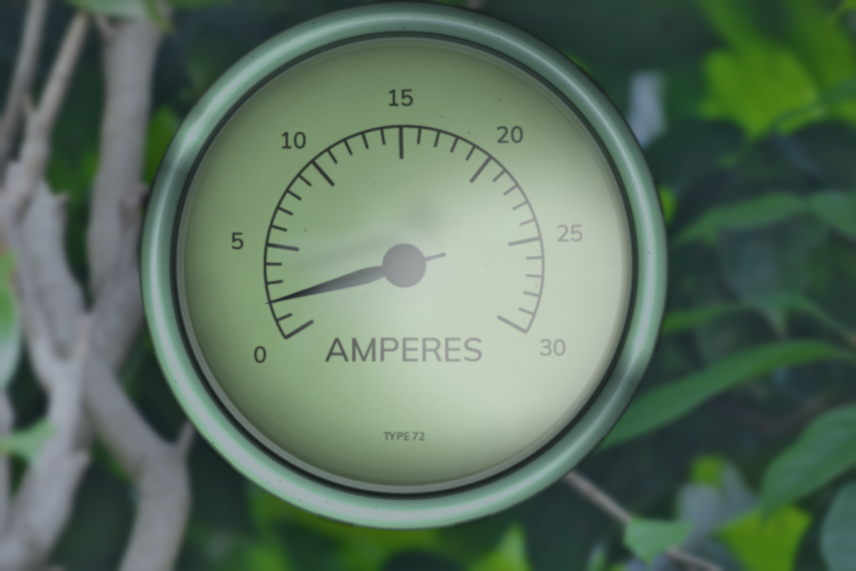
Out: **2** A
